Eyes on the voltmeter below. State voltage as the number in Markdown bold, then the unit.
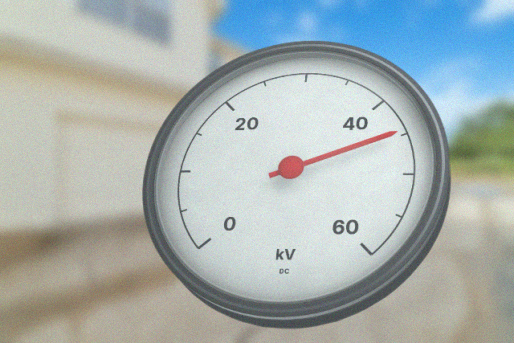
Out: **45** kV
